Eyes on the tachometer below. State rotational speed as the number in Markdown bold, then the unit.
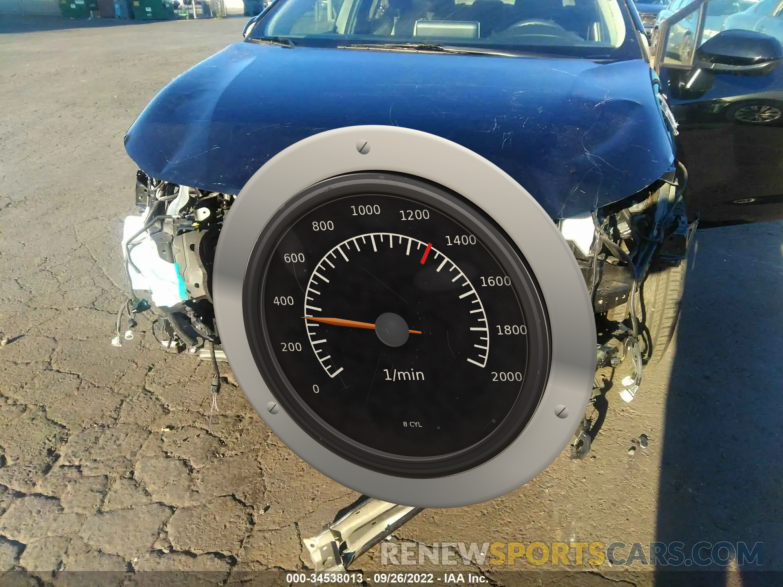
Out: **350** rpm
